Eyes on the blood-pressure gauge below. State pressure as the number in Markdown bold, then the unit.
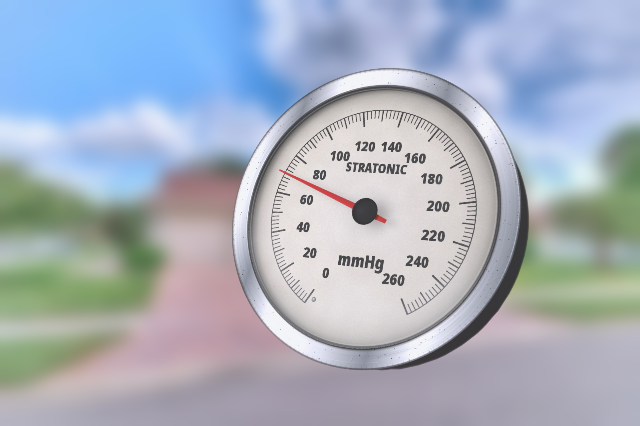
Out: **70** mmHg
